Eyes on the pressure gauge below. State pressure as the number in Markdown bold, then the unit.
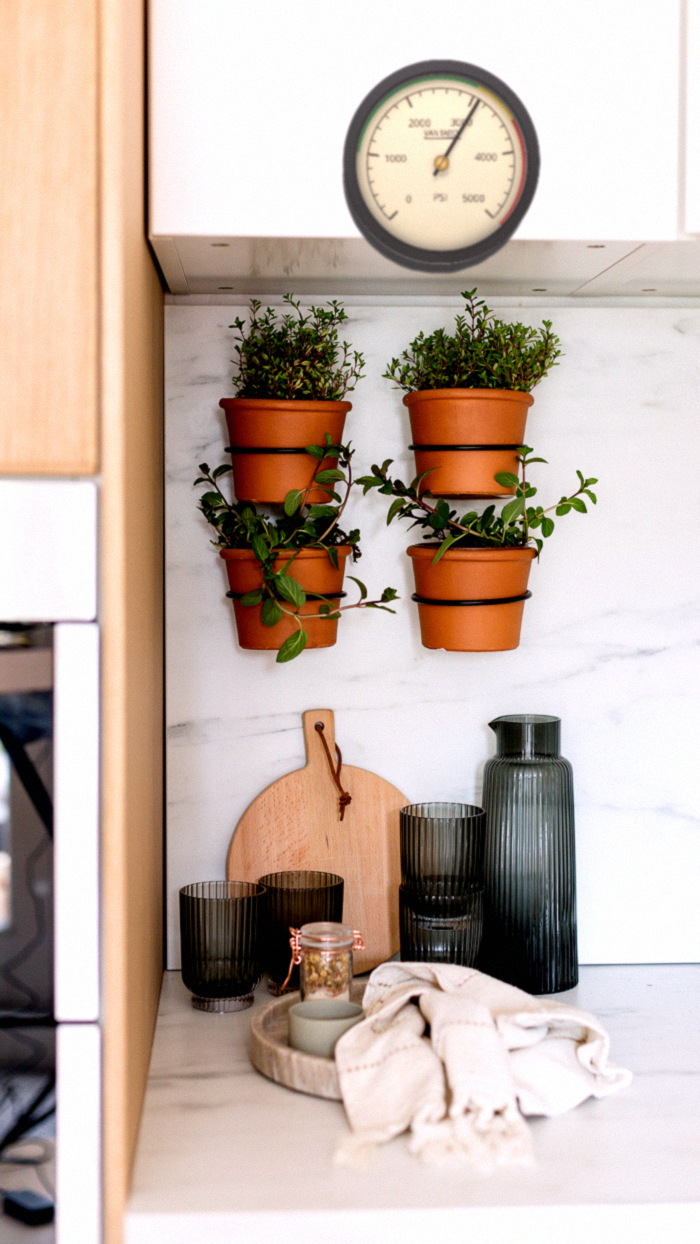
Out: **3100** psi
